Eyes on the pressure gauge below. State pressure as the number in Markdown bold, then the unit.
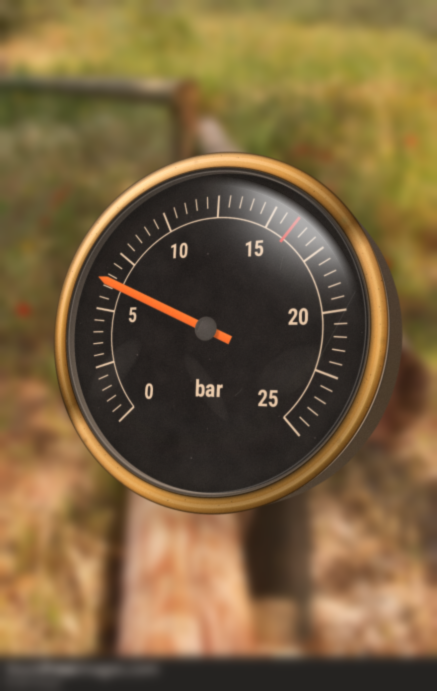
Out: **6.25** bar
